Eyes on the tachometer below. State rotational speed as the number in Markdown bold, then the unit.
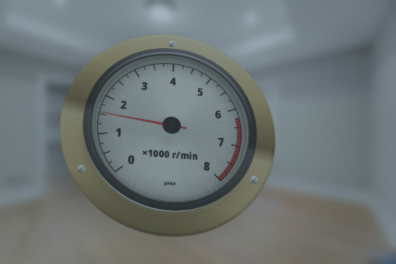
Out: **1500** rpm
